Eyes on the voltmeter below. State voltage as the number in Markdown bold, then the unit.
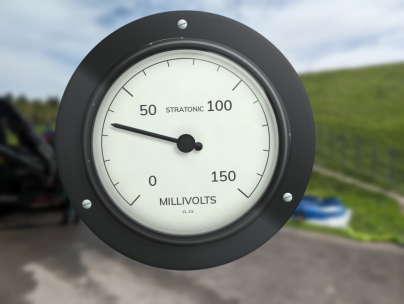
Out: **35** mV
